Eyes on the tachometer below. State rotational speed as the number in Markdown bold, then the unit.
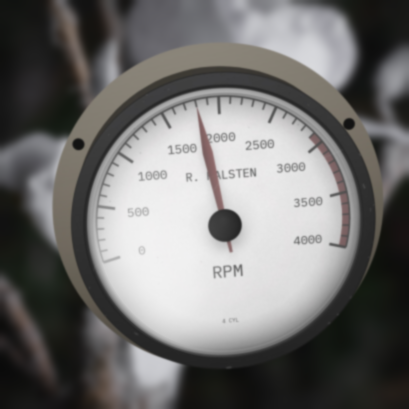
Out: **1800** rpm
